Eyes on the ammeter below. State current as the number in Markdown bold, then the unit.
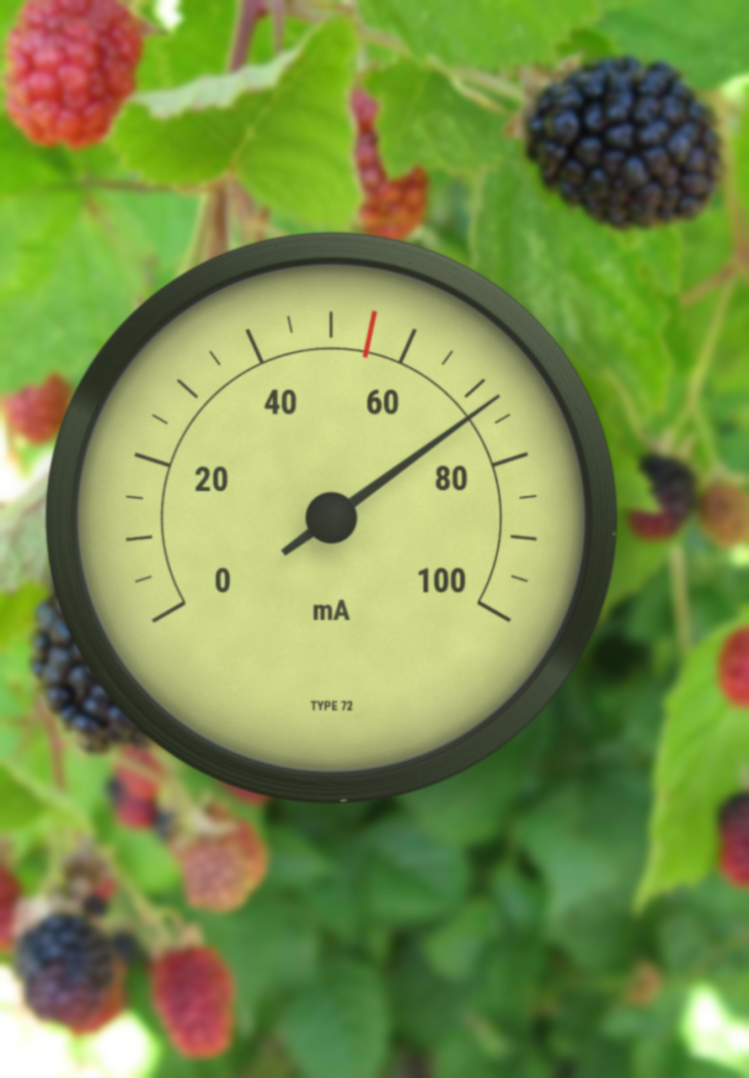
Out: **72.5** mA
